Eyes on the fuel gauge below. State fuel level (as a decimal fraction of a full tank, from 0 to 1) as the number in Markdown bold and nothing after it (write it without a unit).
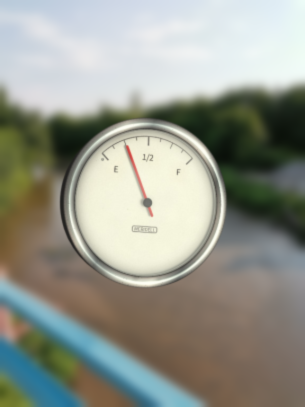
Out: **0.25**
